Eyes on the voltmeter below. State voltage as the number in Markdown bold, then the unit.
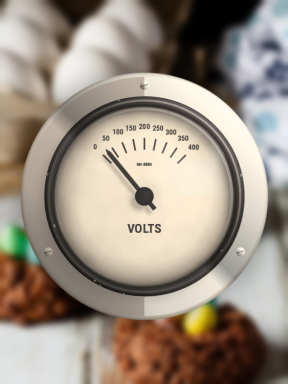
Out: **25** V
